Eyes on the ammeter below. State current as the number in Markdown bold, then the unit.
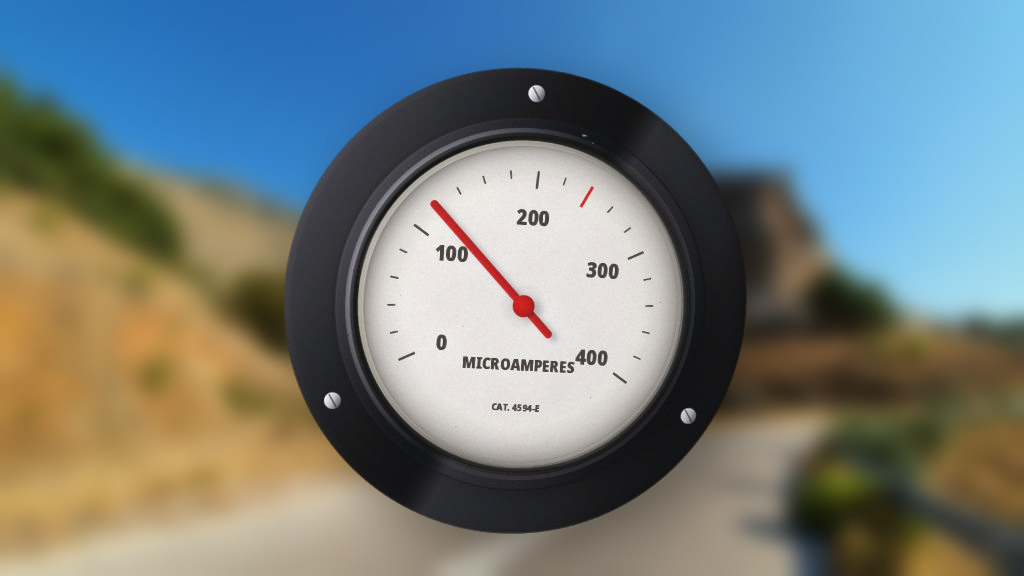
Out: **120** µA
